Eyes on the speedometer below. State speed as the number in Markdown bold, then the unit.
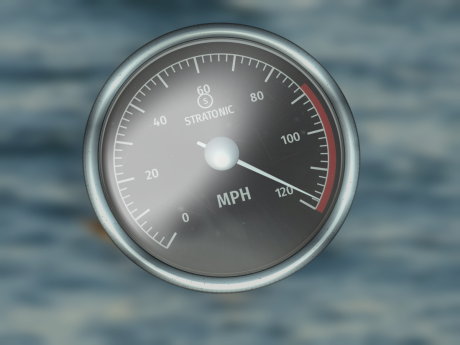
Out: **118** mph
